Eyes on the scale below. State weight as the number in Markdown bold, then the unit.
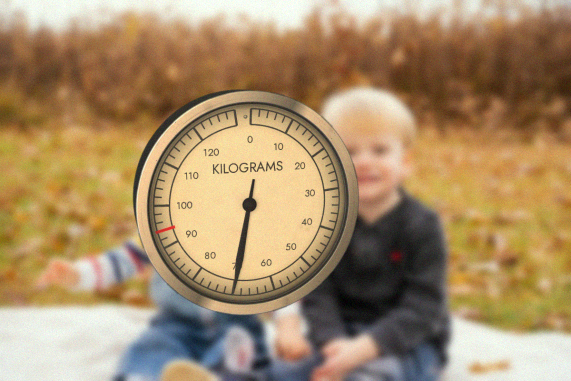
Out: **70** kg
